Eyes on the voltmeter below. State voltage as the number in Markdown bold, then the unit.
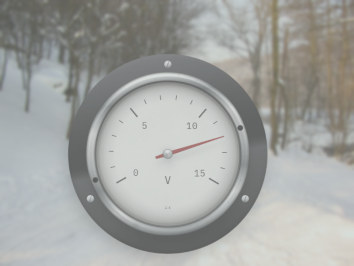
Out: **12** V
